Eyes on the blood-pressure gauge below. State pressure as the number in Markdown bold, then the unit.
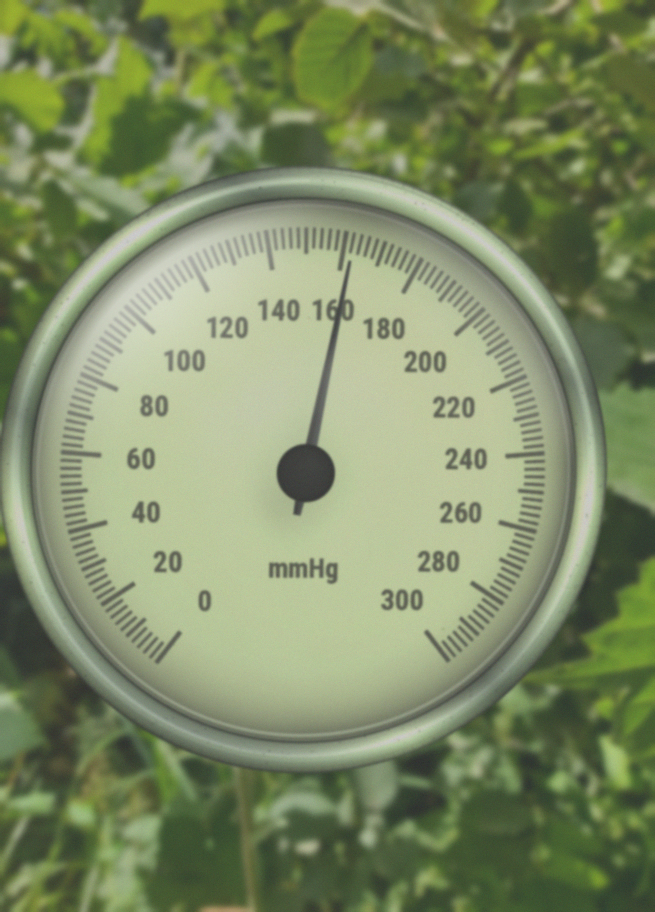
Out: **162** mmHg
